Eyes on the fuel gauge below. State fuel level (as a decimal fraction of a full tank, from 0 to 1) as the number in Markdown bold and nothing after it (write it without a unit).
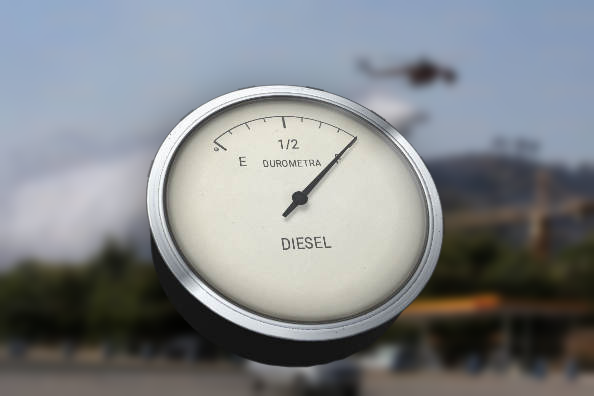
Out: **1**
